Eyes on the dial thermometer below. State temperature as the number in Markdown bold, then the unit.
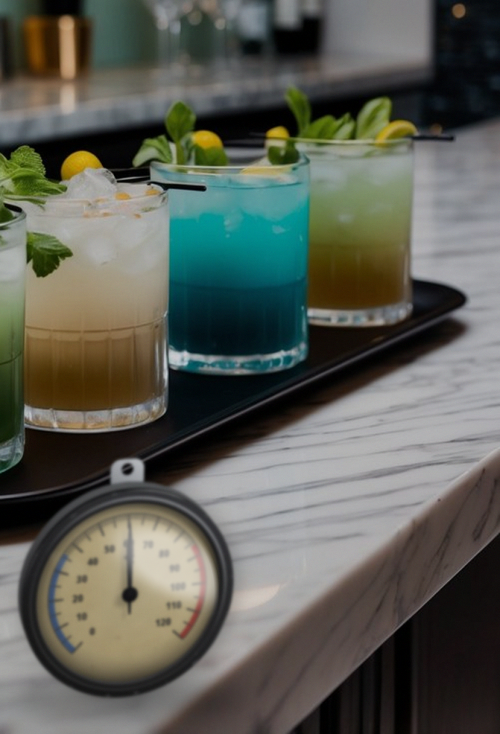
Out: **60** °C
